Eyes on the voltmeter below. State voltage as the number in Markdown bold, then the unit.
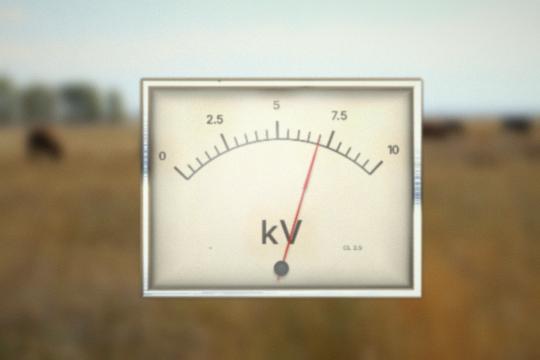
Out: **7** kV
